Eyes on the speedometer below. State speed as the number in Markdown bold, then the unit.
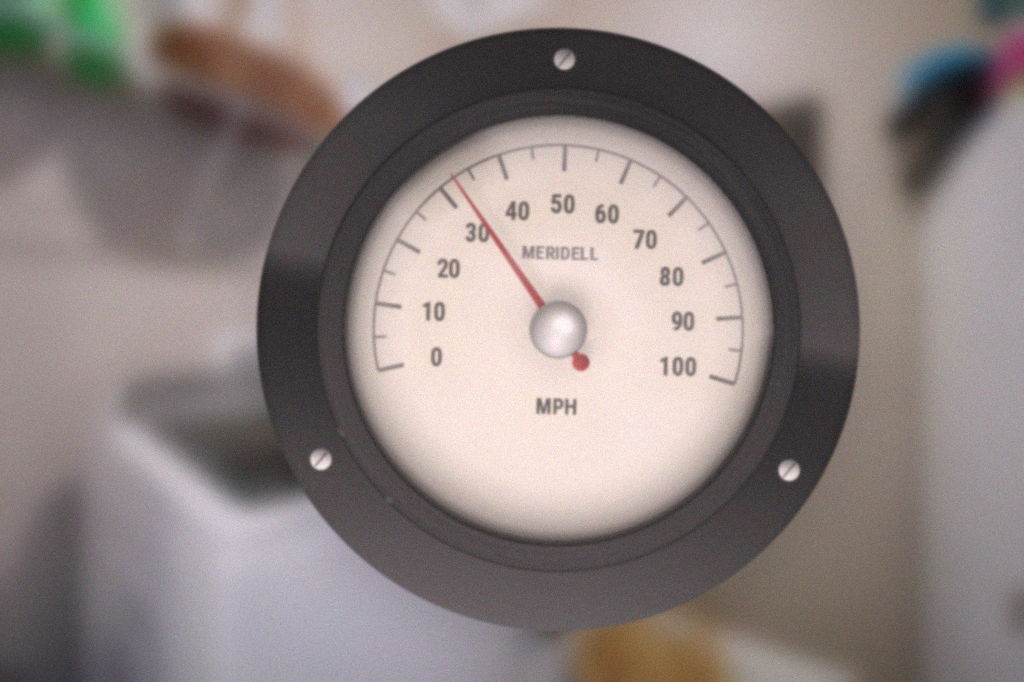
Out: **32.5** mph
